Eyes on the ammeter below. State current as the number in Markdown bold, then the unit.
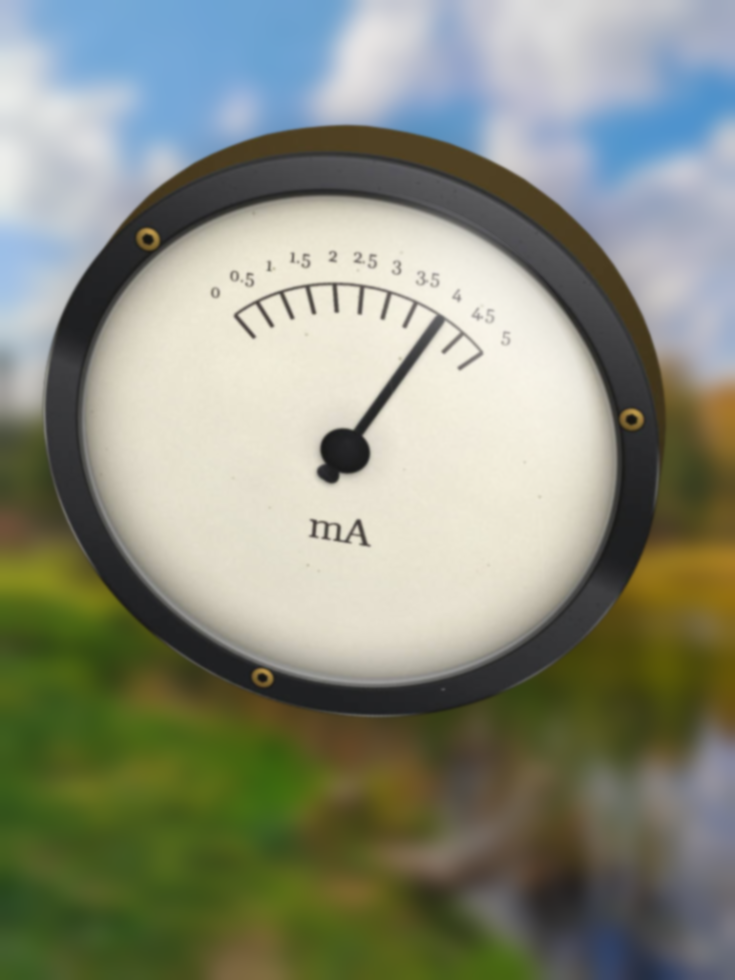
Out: **4** mA
